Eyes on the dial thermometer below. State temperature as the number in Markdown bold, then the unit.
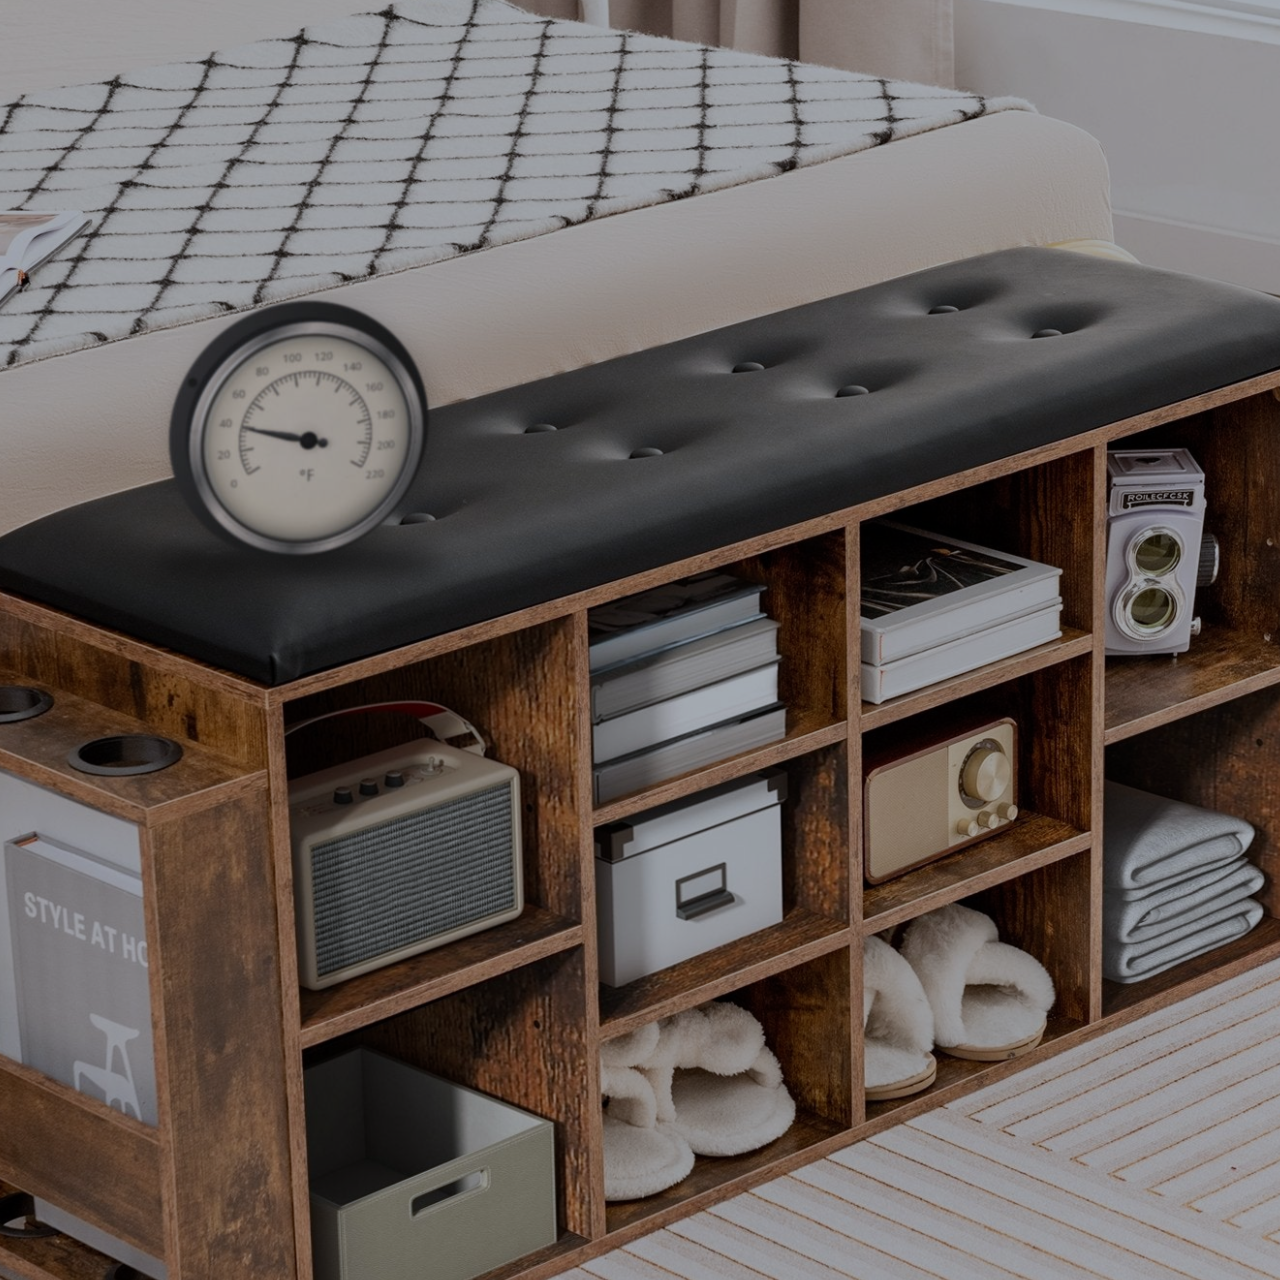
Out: **40** °F
